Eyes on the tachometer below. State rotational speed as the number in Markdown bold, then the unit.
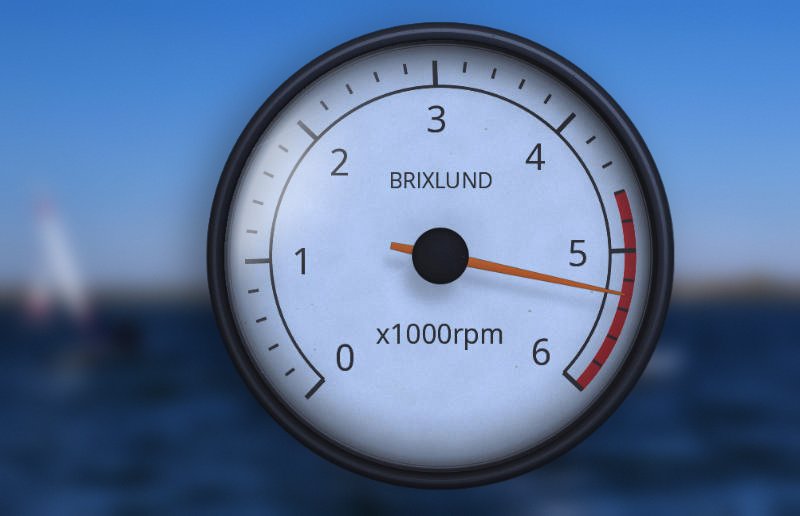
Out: **5300** rpm
